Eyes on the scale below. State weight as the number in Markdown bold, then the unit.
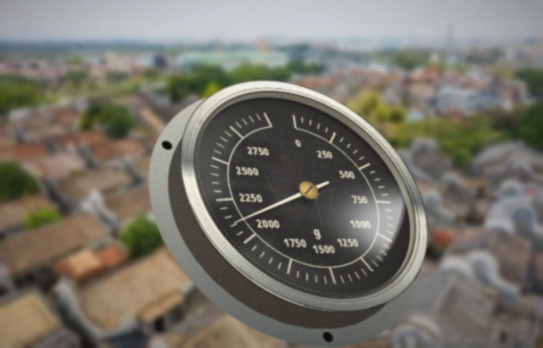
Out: **2100** g
